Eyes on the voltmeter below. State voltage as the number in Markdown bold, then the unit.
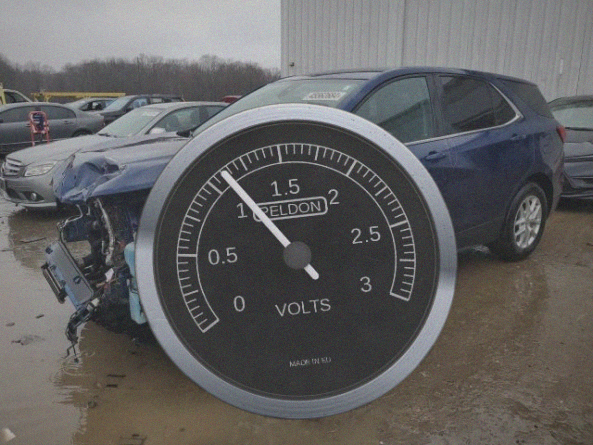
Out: **1.1** V
